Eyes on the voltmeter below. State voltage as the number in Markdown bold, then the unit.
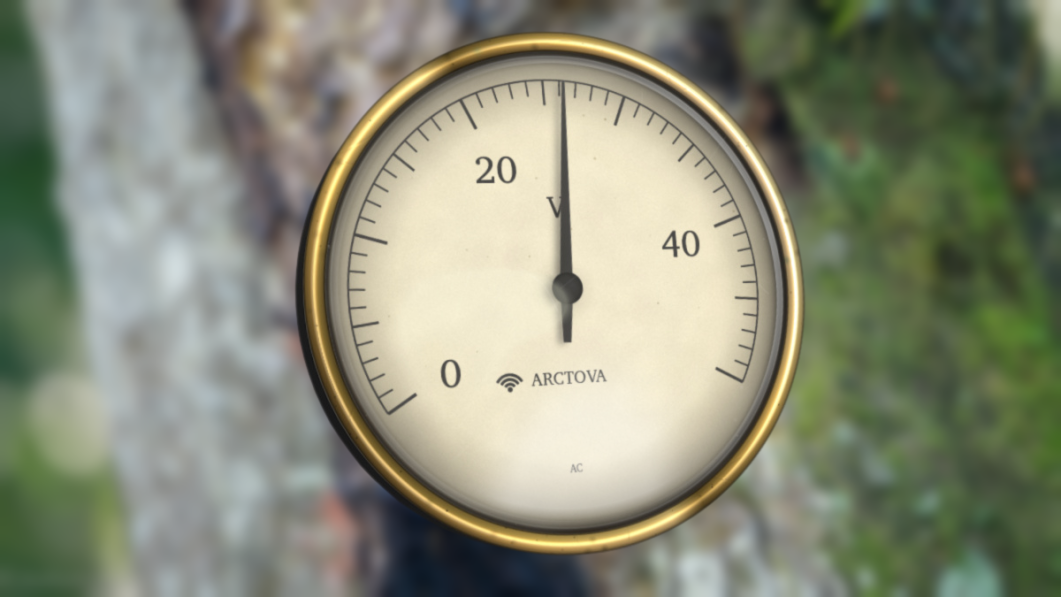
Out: **26** V
